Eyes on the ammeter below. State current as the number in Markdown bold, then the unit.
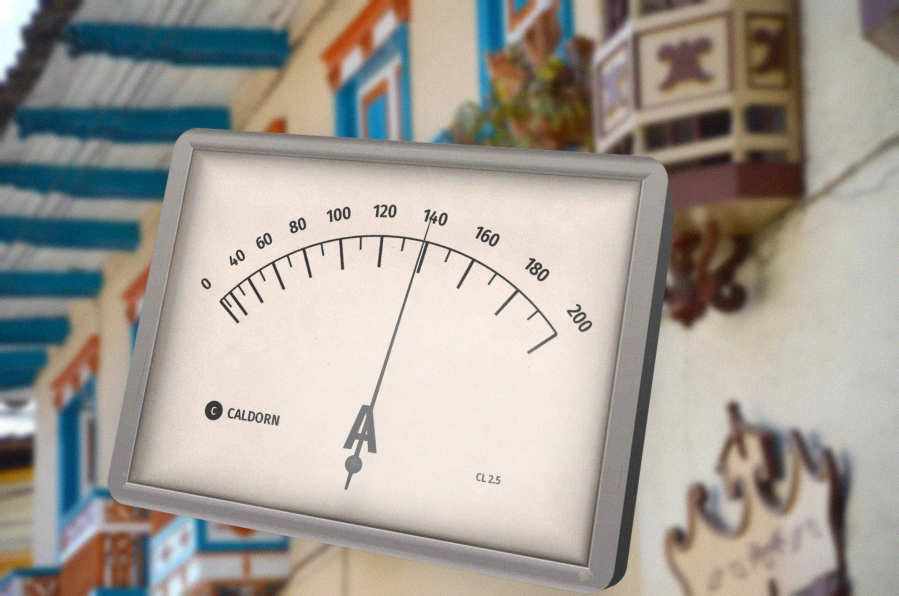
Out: **140** A
